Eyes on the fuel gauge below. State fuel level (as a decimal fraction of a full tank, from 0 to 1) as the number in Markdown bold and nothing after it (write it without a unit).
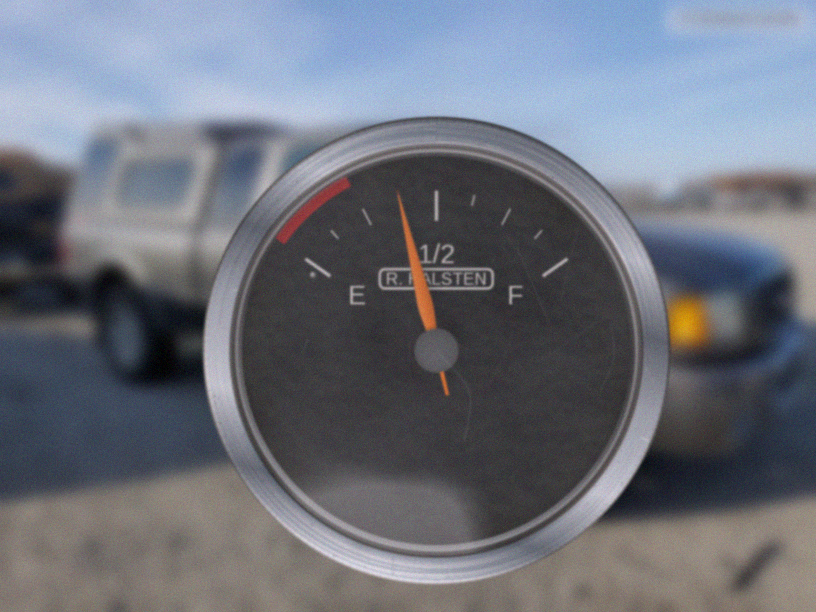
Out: **0.375**
